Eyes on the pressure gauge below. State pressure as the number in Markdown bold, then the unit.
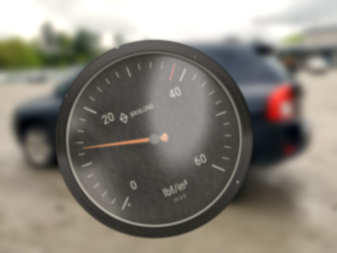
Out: **13** psi
